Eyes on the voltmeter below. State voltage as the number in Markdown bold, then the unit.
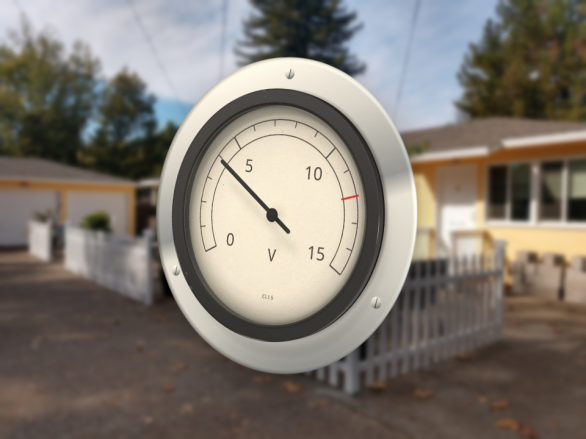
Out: **4** V
